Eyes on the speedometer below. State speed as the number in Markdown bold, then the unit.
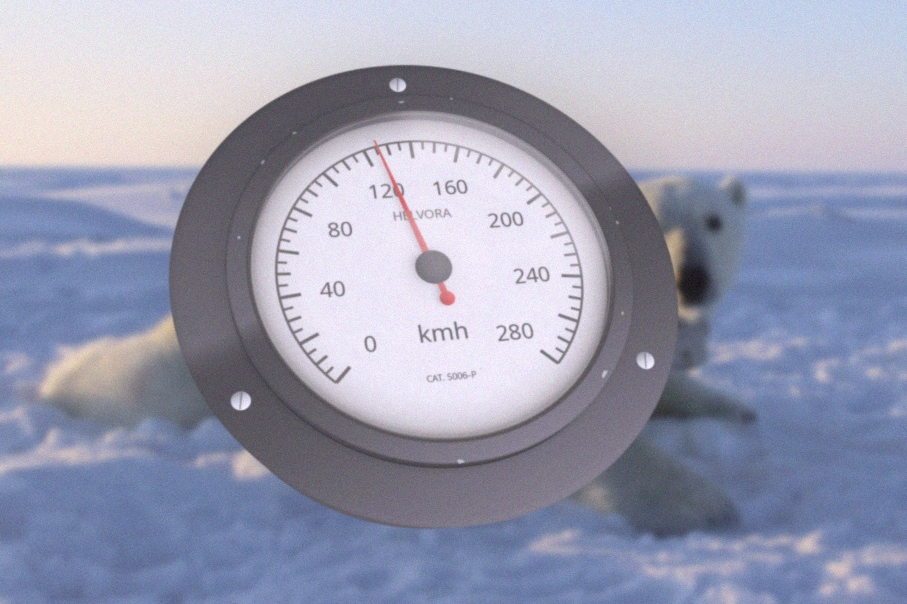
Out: **125** km/h
